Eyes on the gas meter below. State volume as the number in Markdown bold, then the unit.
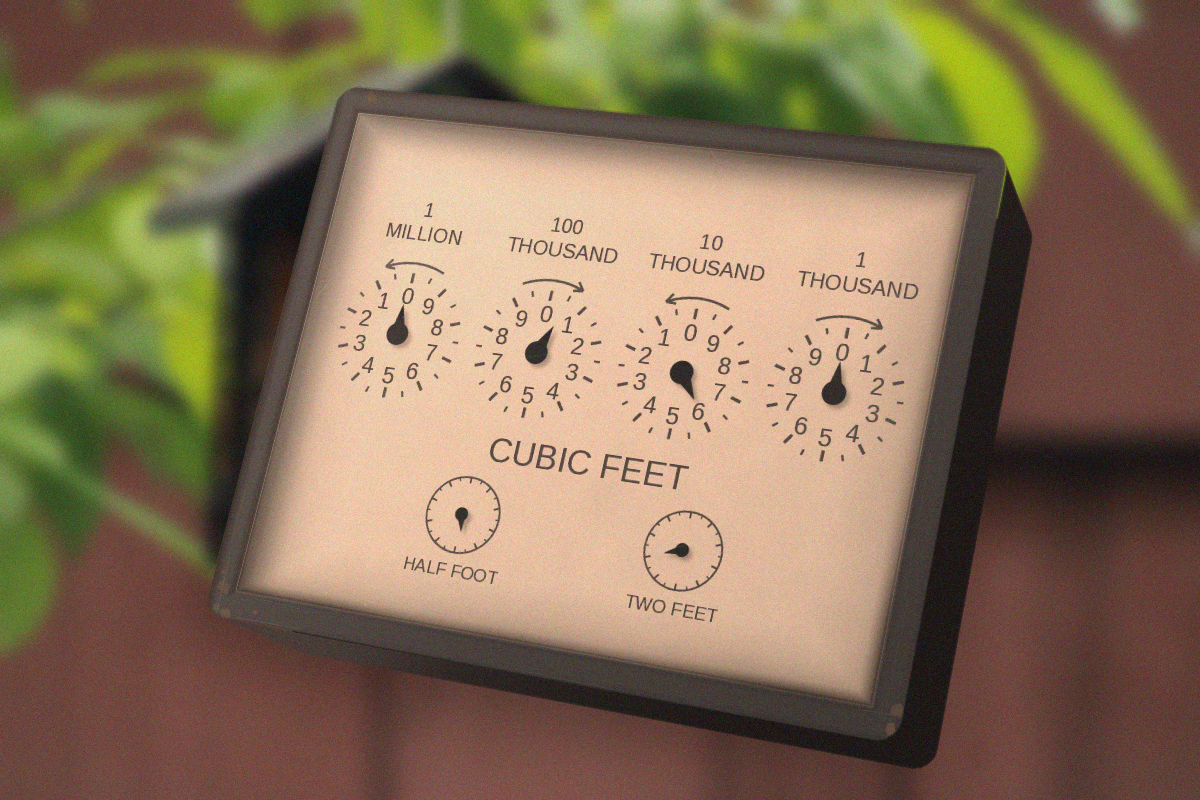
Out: **6000** ft³
